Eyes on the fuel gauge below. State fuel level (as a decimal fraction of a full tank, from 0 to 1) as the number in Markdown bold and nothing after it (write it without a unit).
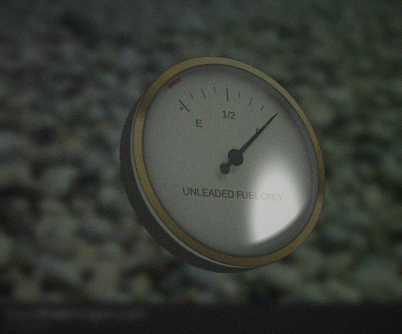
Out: **1**
